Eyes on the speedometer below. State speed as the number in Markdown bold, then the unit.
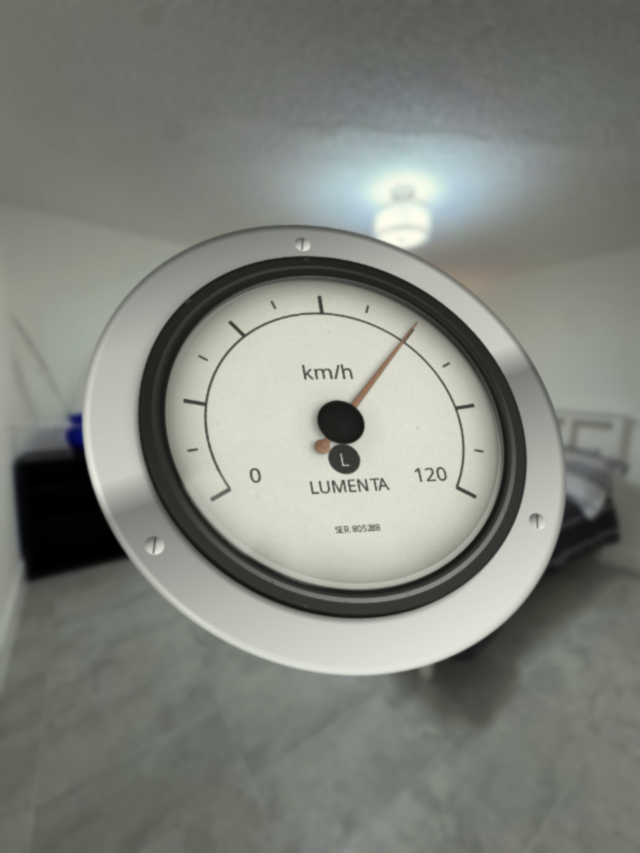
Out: **80** km/h
